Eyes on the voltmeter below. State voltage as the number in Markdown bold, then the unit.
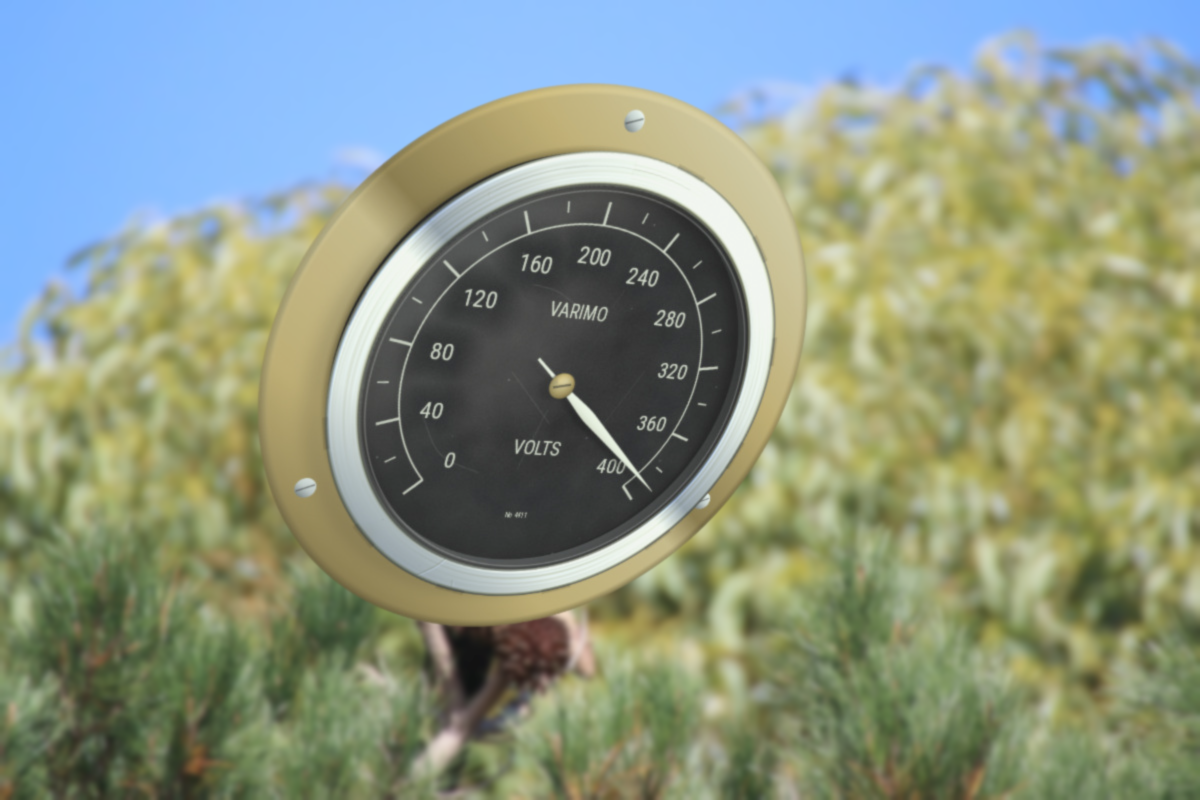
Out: **390** V
